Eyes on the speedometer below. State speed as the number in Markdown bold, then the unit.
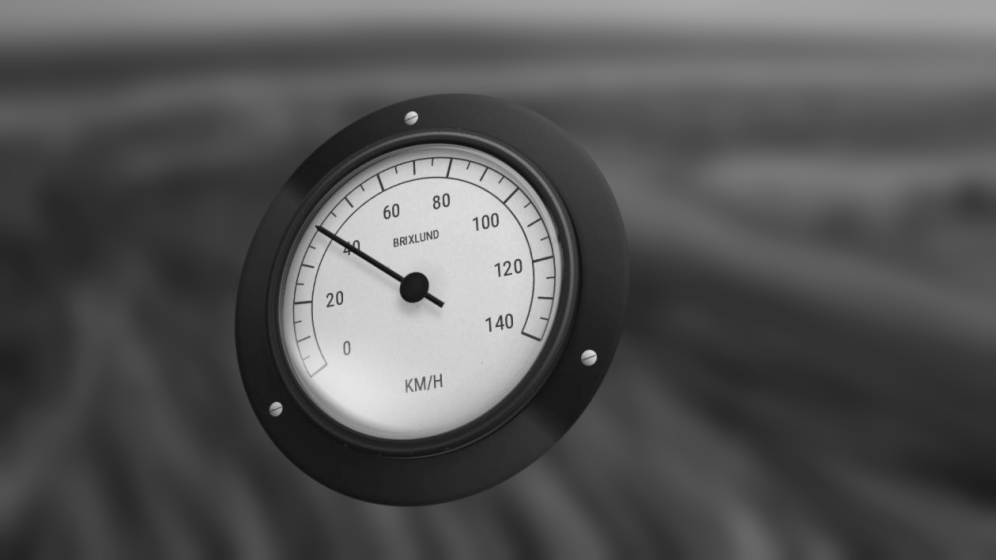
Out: **40** km/h
